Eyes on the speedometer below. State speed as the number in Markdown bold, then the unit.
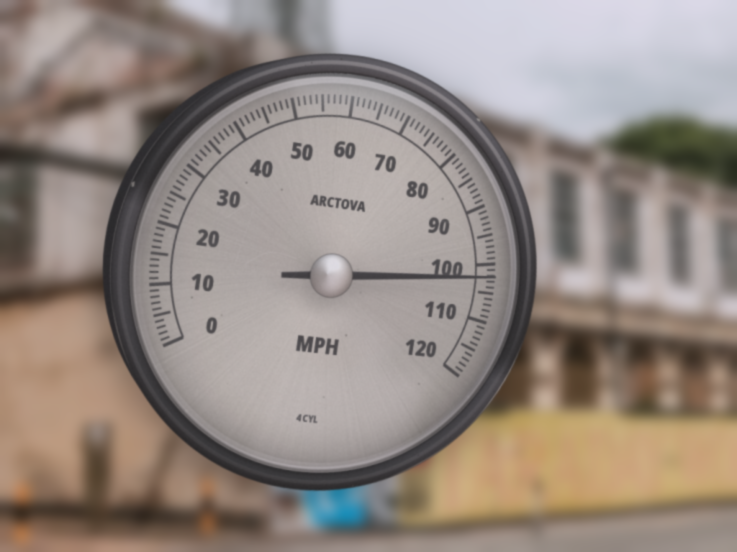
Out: **102** mph
